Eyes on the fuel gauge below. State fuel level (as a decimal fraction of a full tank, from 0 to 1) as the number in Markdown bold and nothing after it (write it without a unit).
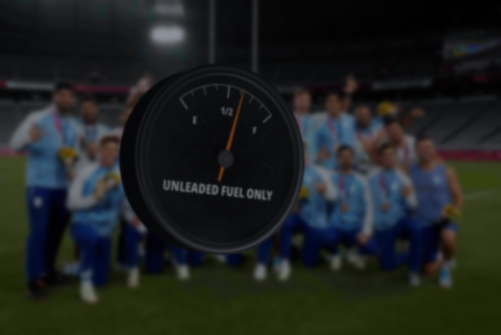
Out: **0.625**
